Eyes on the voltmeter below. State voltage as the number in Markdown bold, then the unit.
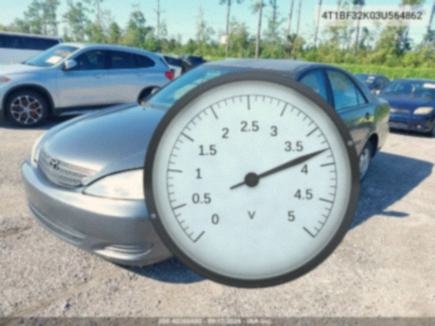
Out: **3.8** V
